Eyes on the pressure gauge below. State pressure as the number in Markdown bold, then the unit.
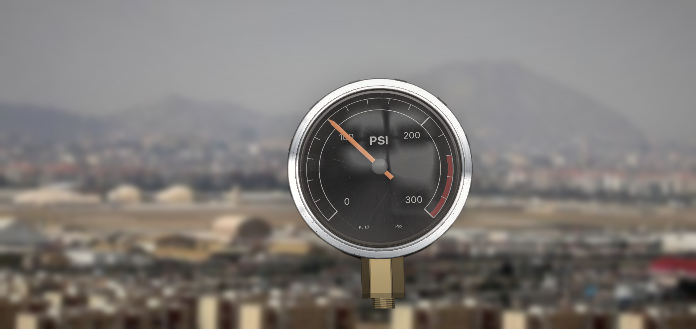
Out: **100** psi
